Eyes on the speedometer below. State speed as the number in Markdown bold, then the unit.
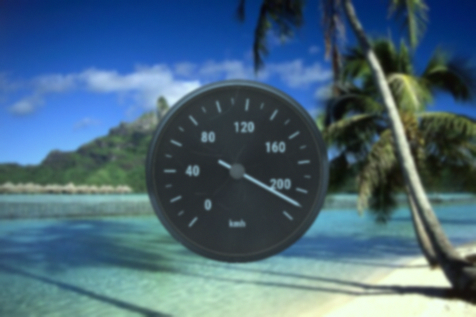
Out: **210** km/h
